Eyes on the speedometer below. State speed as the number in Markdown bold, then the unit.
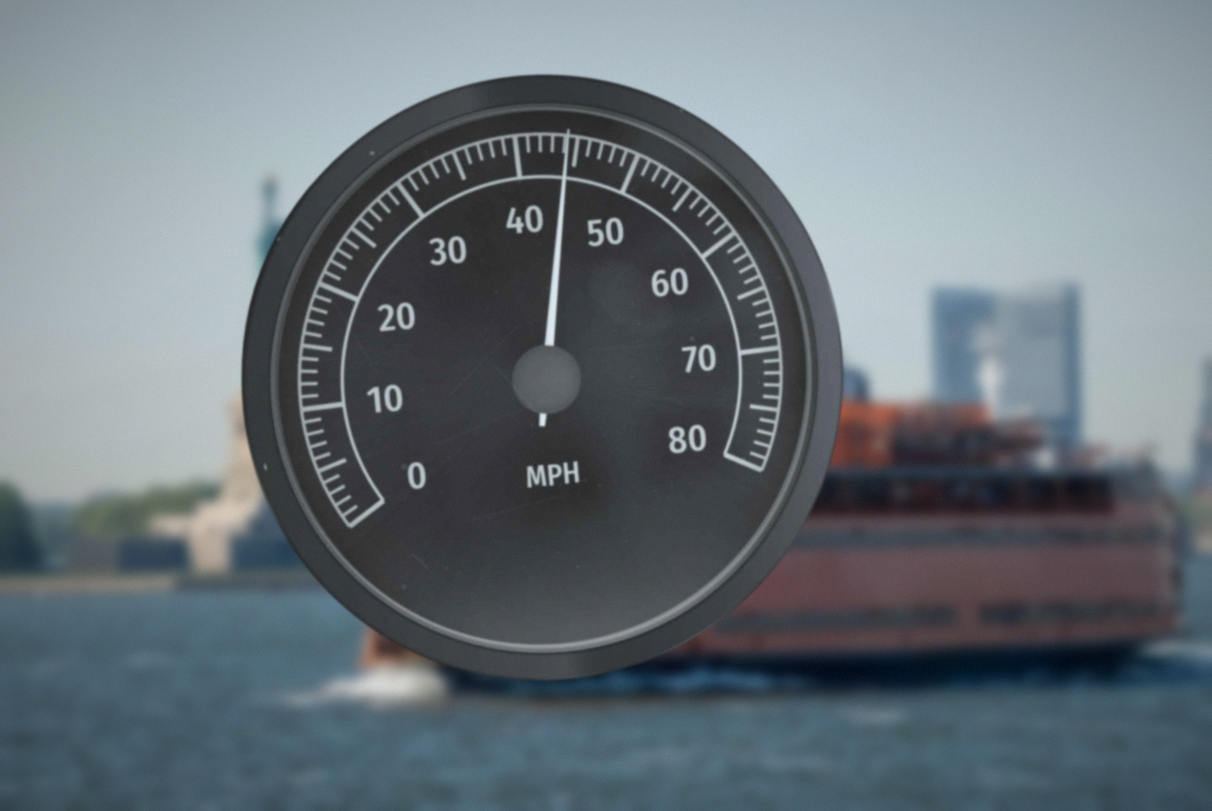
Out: **44** mph
